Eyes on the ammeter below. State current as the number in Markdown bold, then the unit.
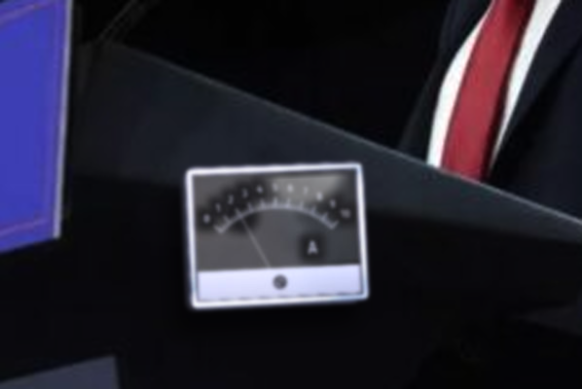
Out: **2** A
